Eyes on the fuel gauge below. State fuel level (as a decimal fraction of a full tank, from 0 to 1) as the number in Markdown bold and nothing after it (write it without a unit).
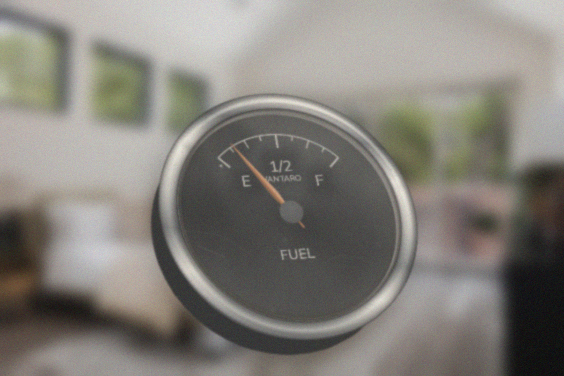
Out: **0.125**
